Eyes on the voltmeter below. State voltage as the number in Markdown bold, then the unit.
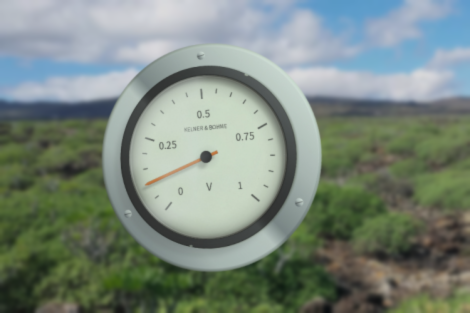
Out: **0.1** V
